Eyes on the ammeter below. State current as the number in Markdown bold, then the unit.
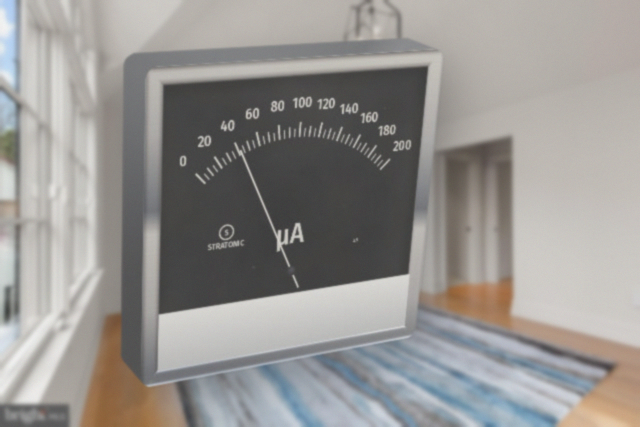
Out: **40** µA
